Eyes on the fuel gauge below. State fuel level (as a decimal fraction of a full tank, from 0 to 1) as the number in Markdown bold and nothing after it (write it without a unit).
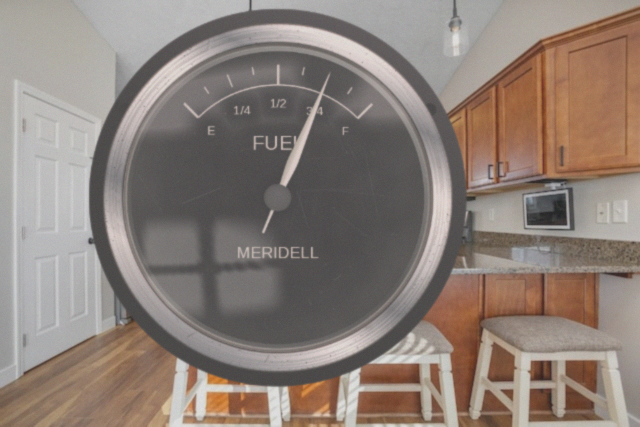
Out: **0.75**
